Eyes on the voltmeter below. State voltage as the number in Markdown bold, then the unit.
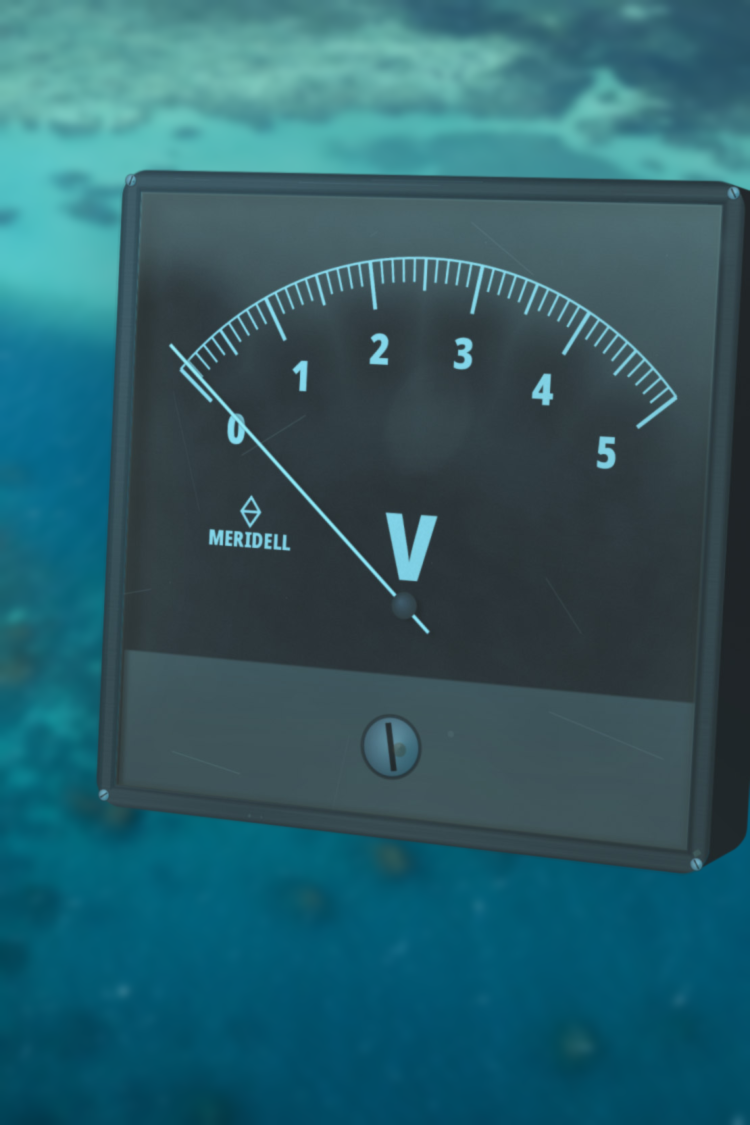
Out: **0.1** V
